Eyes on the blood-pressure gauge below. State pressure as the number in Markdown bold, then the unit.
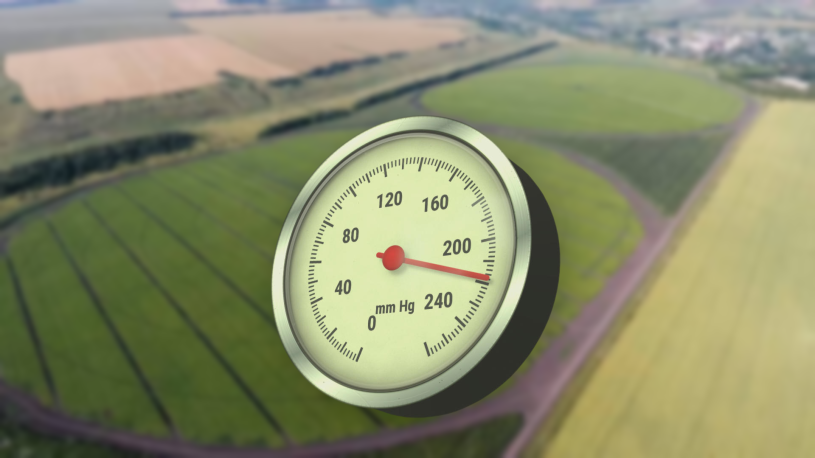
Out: **218** mmHg
